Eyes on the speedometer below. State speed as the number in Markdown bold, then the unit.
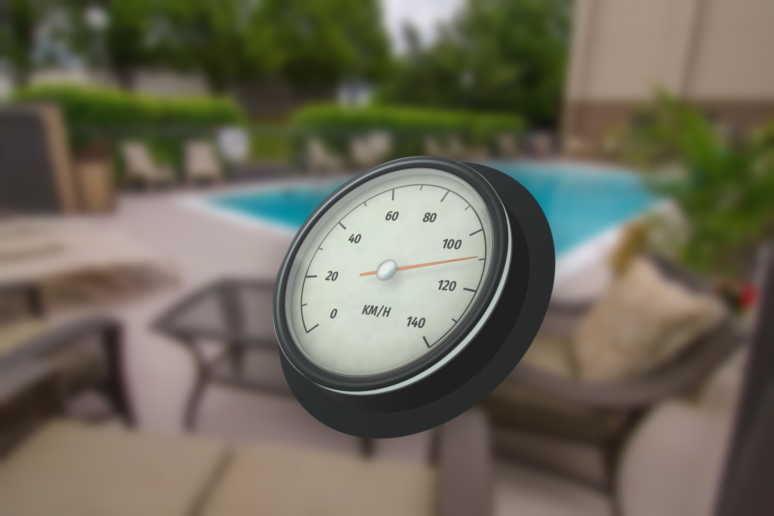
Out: **110** km/h
